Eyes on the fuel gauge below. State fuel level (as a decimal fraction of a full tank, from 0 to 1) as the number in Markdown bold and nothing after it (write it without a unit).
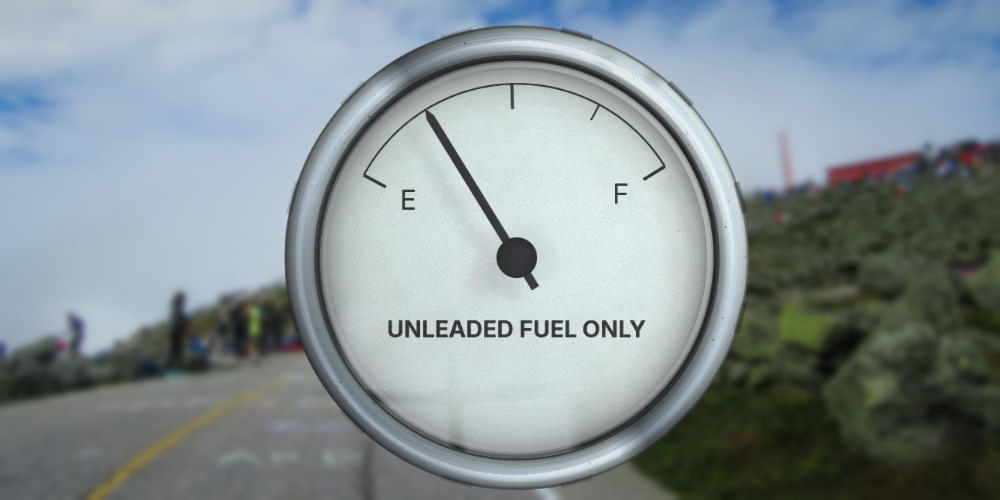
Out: **0.25**
